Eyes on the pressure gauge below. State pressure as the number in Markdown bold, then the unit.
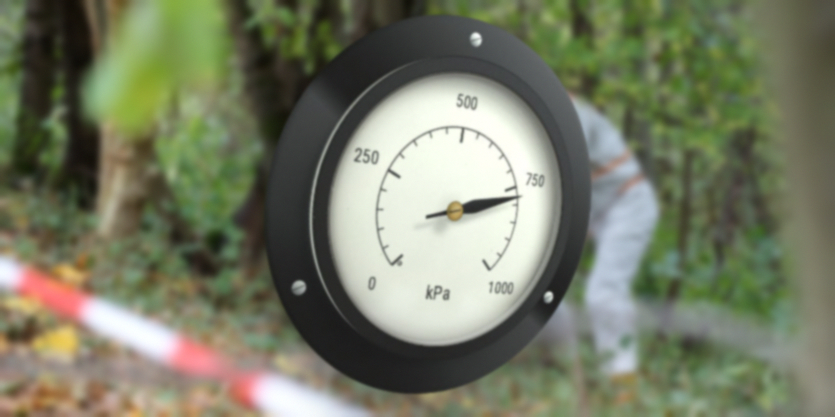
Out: **775** kPa
